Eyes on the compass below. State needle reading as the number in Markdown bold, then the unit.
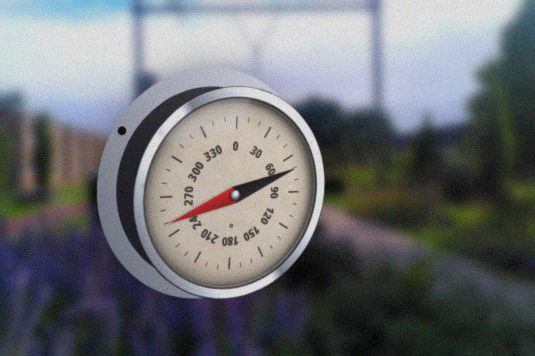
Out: **250** °
